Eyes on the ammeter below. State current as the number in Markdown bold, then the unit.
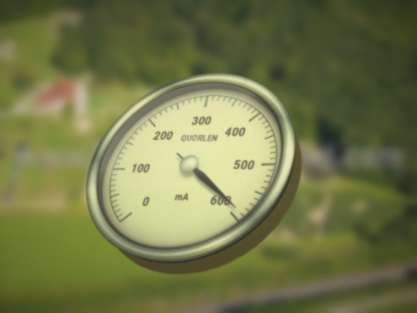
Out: **590** mA
